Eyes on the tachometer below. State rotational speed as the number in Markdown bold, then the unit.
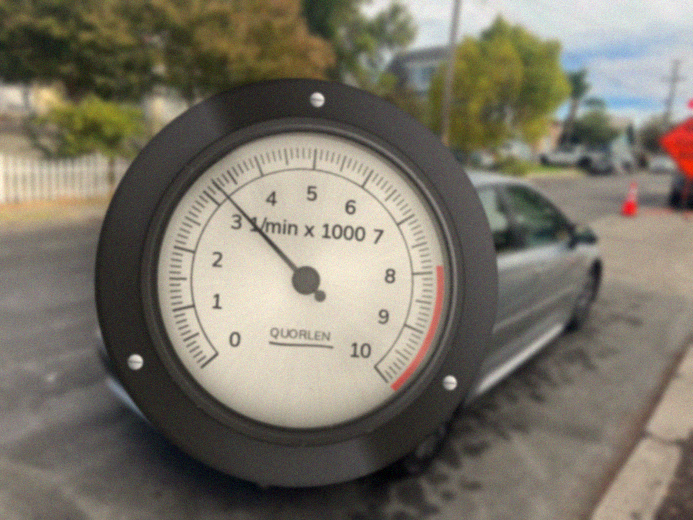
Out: **3200** rpm
